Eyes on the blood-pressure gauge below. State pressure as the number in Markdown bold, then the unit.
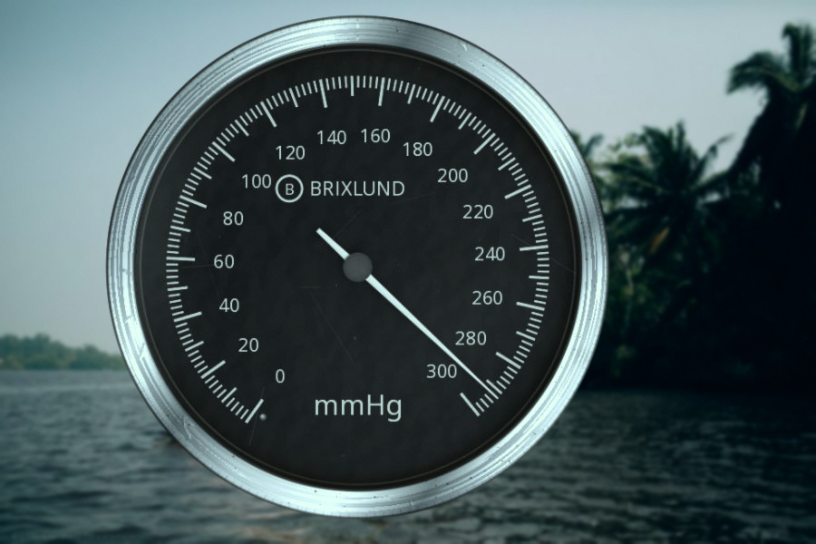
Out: **292** mmHg
